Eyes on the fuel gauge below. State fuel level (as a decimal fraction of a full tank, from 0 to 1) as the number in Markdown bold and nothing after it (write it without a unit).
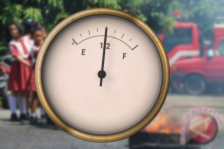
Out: **0.5**
